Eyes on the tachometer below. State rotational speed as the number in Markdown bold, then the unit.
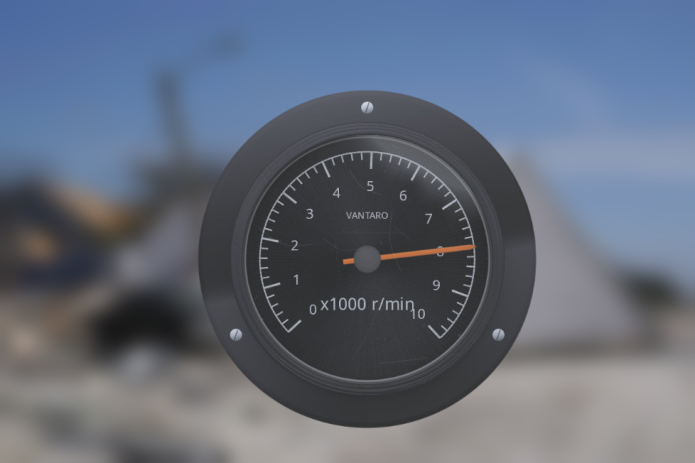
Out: **8000** rpm
